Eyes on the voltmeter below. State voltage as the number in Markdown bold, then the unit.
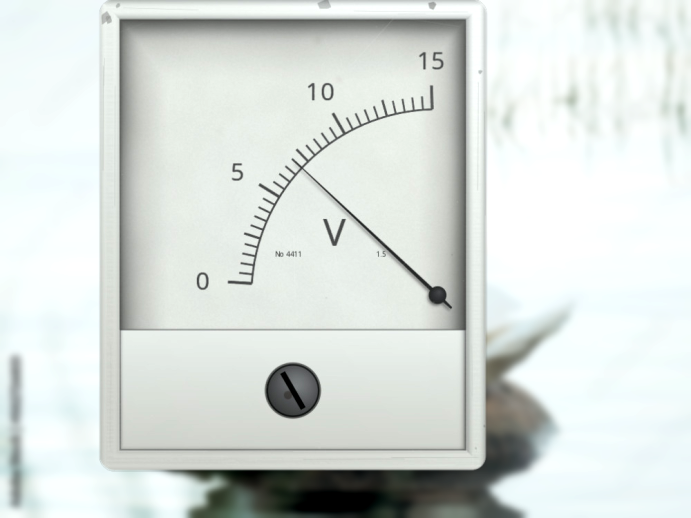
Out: **7** V
